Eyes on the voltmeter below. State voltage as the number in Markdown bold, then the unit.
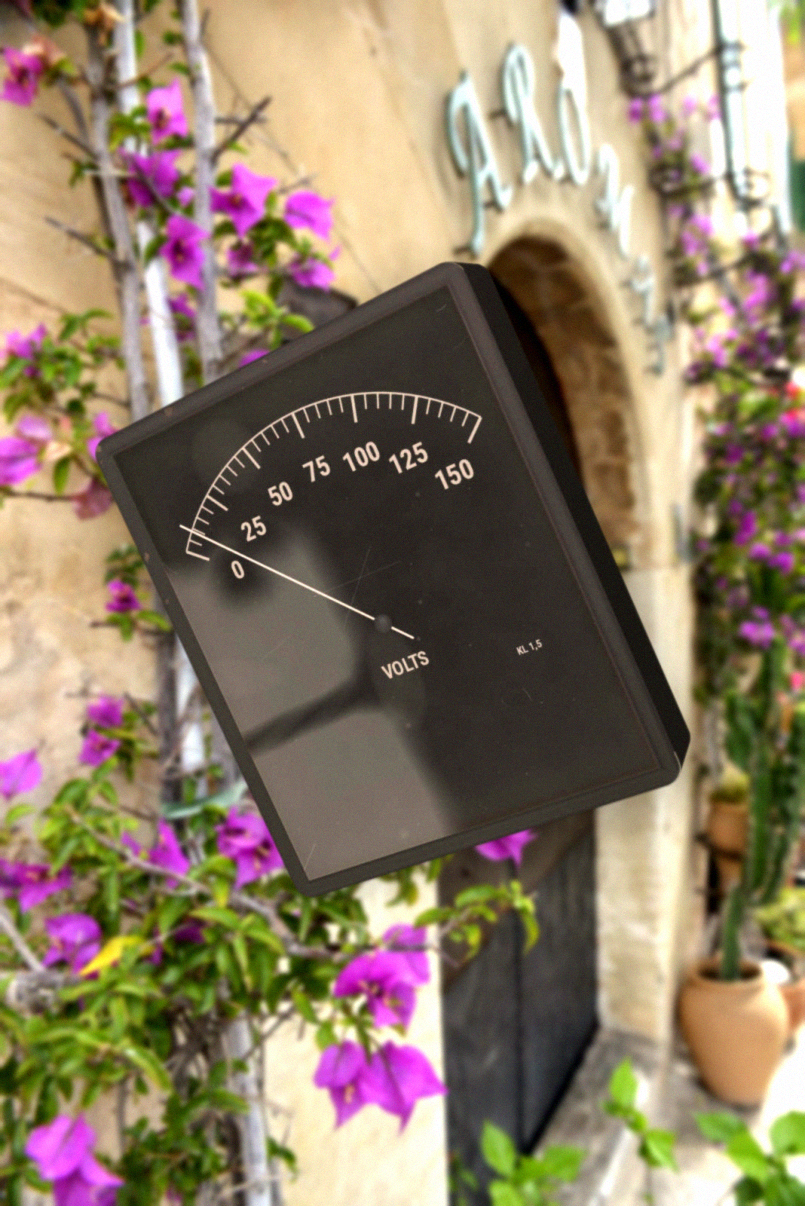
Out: **10** V
